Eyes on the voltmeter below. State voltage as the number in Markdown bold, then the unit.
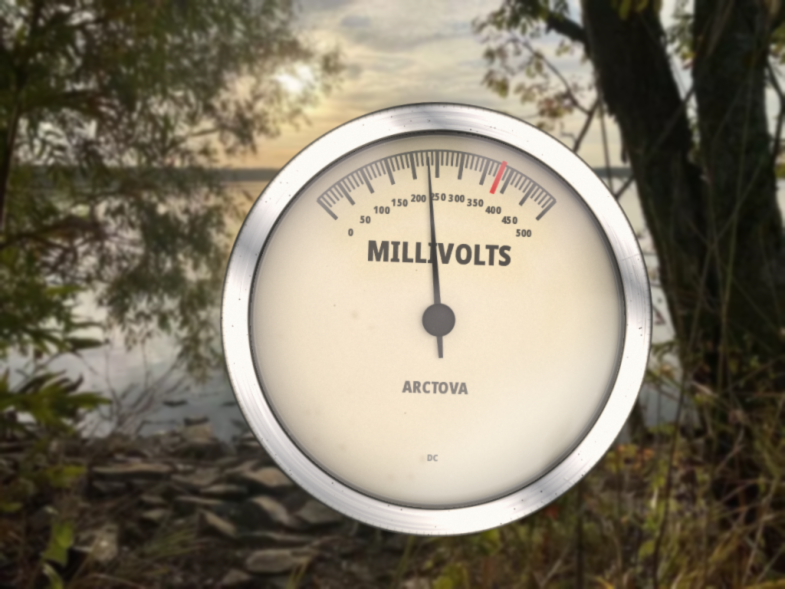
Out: **230** mV
